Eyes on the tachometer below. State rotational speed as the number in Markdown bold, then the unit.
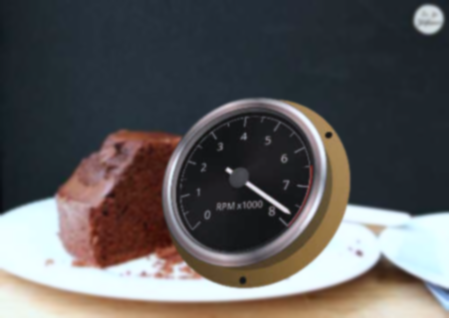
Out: **7750** rpm
